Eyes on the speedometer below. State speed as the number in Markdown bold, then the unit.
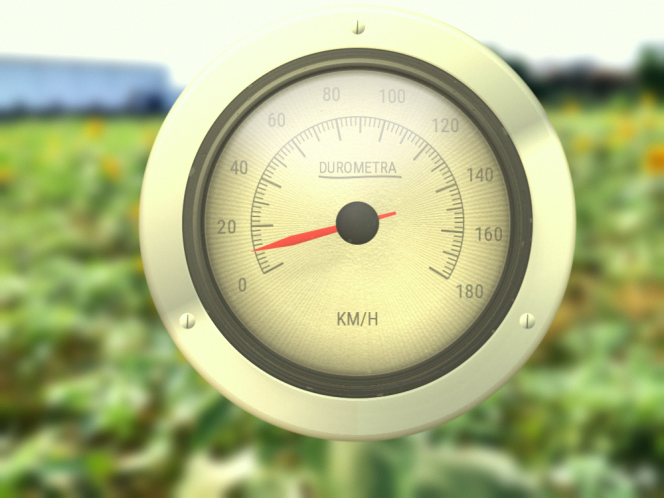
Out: **10** km/h
